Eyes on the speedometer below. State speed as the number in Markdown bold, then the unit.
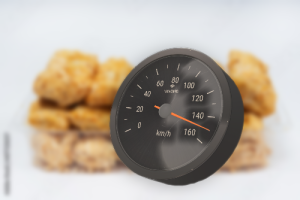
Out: **150** km/h
